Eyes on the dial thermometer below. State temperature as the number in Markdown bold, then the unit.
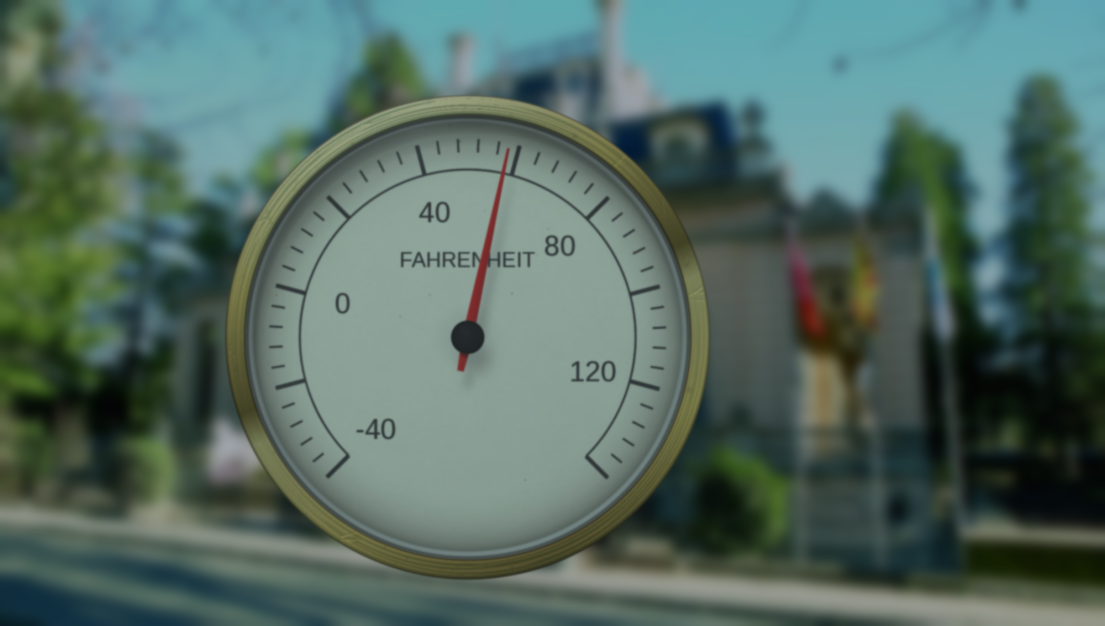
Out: **58** °F
